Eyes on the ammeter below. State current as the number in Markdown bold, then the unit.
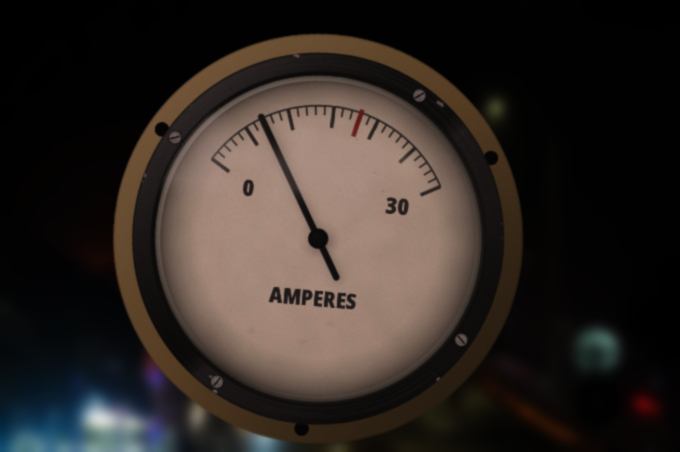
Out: **7** A
